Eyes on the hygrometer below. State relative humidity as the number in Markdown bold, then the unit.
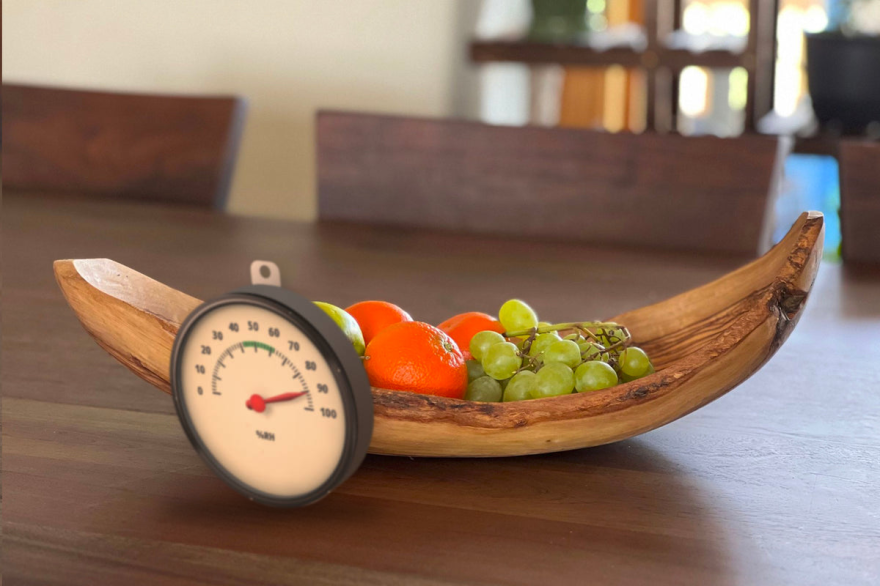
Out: **90** %
